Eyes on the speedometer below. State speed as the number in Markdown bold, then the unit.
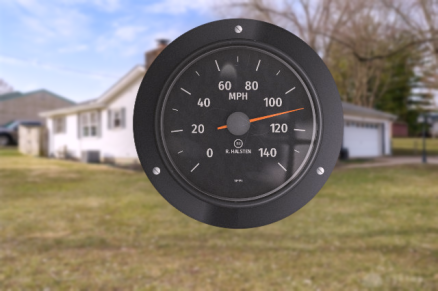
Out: **110** mph
